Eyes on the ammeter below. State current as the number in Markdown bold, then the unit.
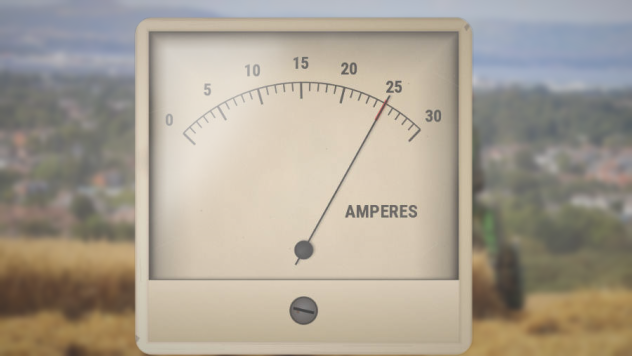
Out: **25** A
